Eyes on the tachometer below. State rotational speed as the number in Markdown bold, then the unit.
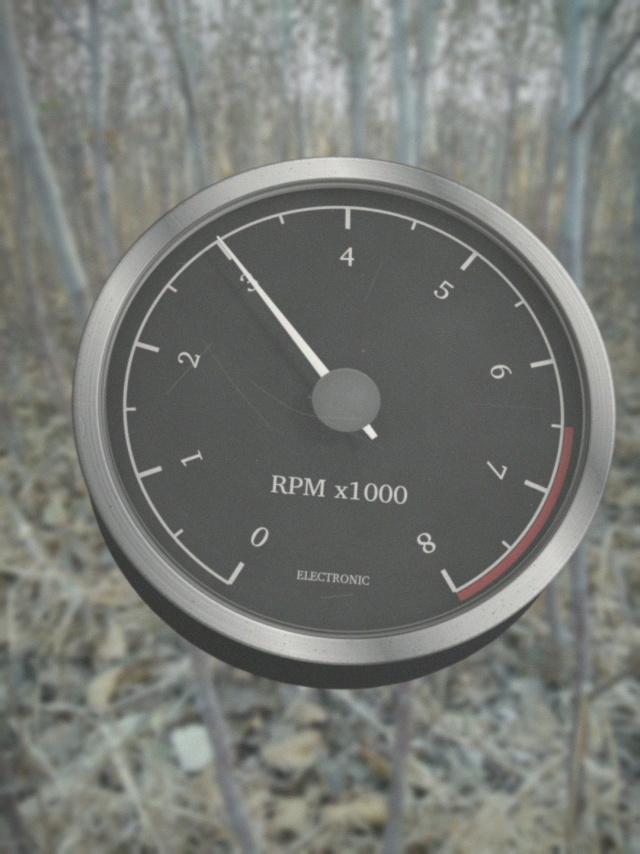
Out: **3000** rpm
